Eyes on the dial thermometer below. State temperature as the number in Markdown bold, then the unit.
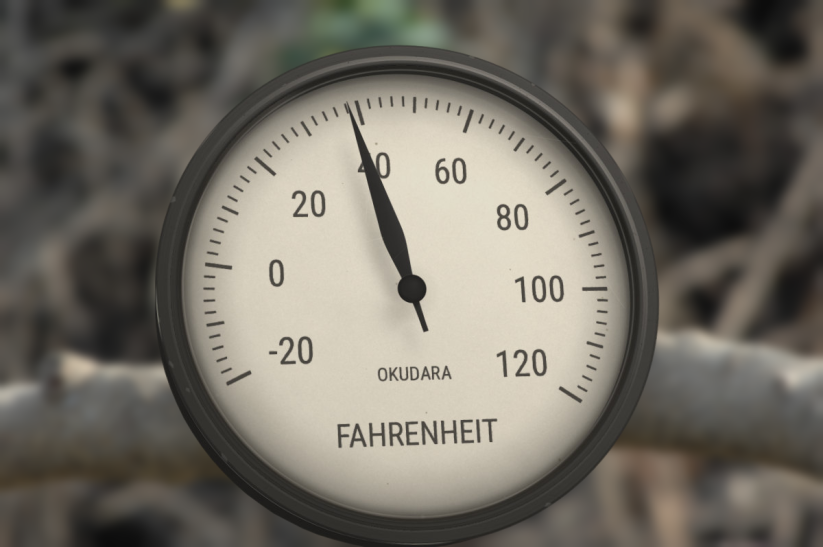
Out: **38** °F
